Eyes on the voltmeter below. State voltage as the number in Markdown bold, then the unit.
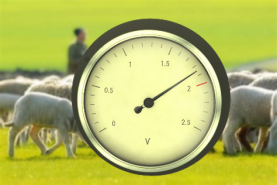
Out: **1.85** V
